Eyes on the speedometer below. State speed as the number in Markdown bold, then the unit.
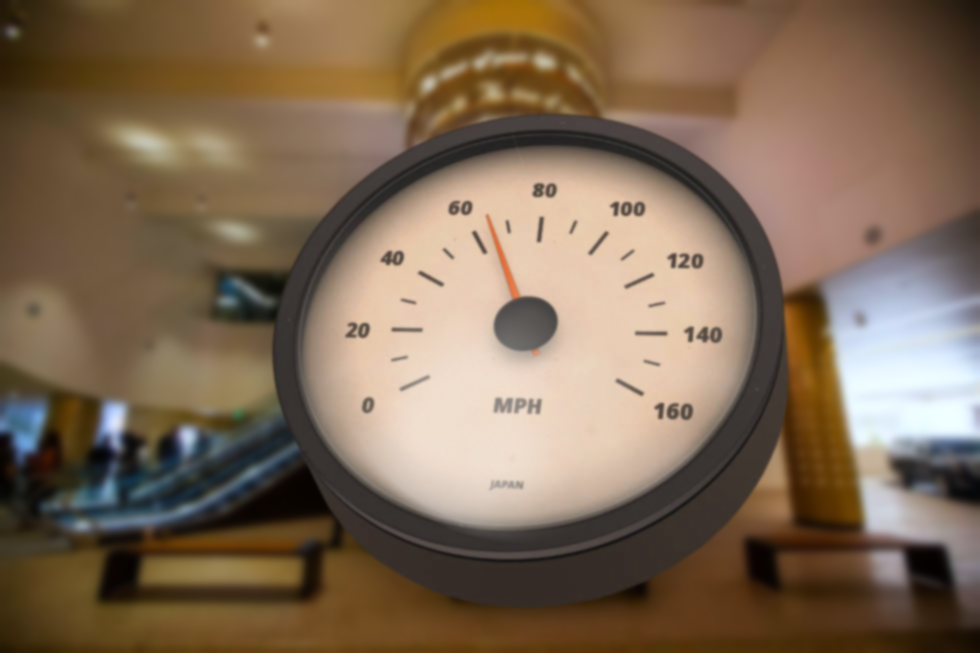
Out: **65** mph
